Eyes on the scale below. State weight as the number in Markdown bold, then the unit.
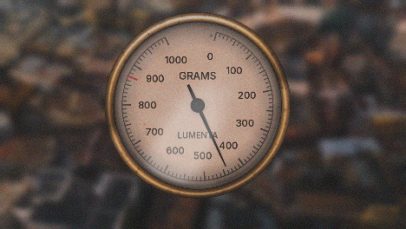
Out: **440** g
